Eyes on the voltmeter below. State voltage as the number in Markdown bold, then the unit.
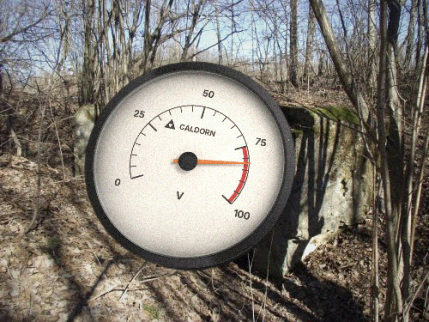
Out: **82.5** V
